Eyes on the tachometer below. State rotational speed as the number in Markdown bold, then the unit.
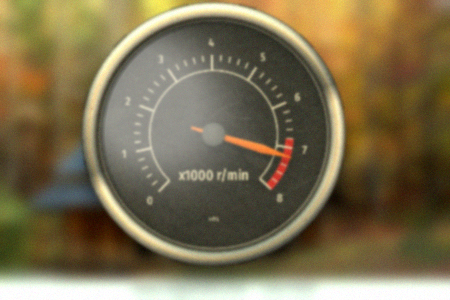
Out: **7200** rpm
